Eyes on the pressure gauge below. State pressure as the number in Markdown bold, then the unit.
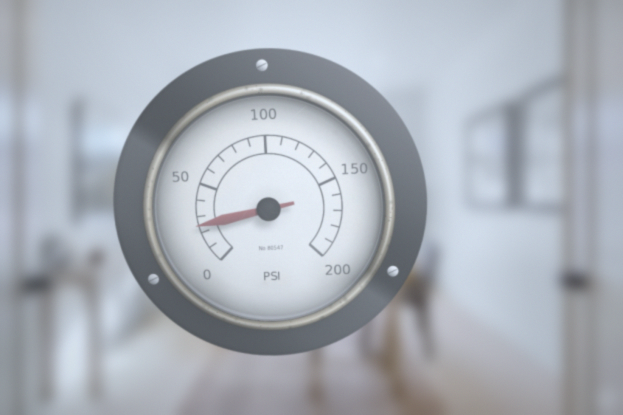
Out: **25** psi
